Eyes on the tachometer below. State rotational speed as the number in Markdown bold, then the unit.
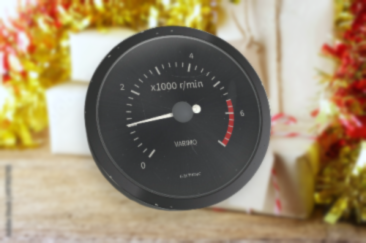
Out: **1000** rpm
